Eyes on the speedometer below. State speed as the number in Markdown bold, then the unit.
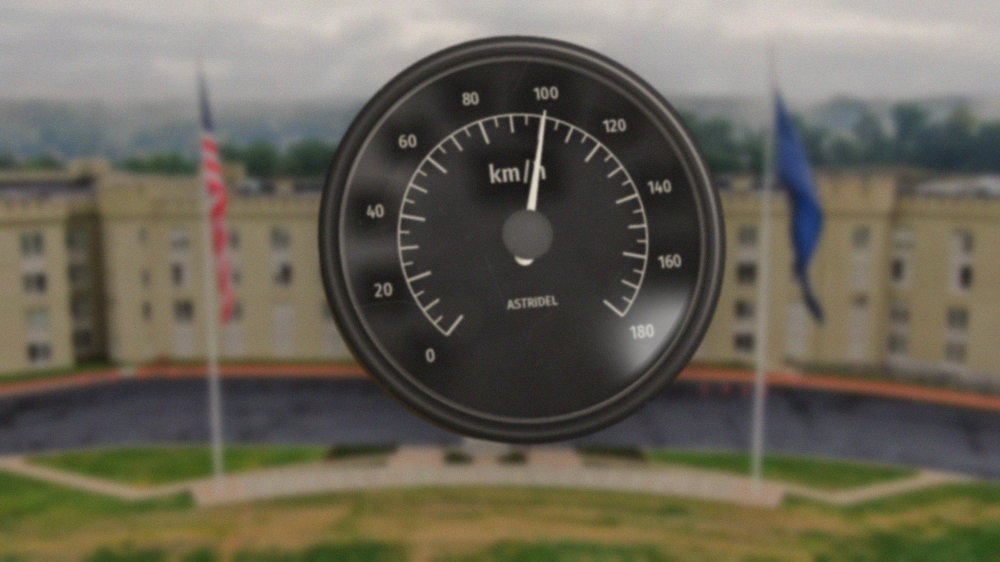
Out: **100** km/h
